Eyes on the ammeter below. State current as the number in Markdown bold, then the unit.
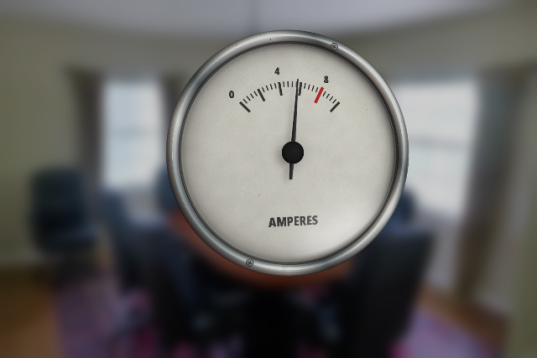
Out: **5.6** A
